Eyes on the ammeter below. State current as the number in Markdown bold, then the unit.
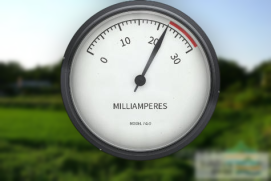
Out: **22** mA
